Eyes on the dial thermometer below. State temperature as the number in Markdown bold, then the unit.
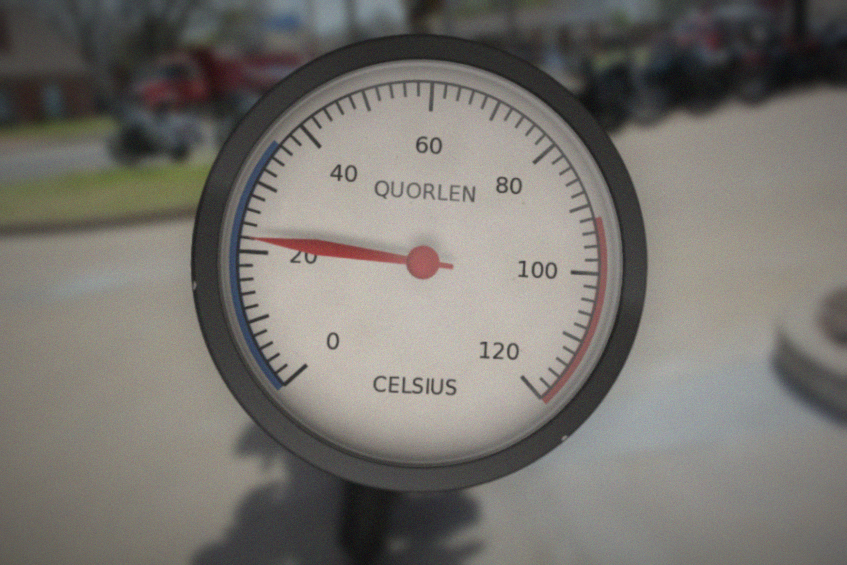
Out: **22** °C
